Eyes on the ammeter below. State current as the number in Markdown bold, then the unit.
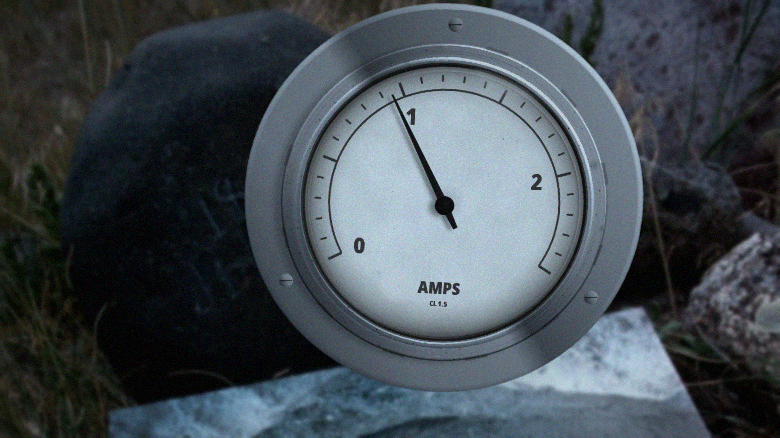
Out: **0.95** A
